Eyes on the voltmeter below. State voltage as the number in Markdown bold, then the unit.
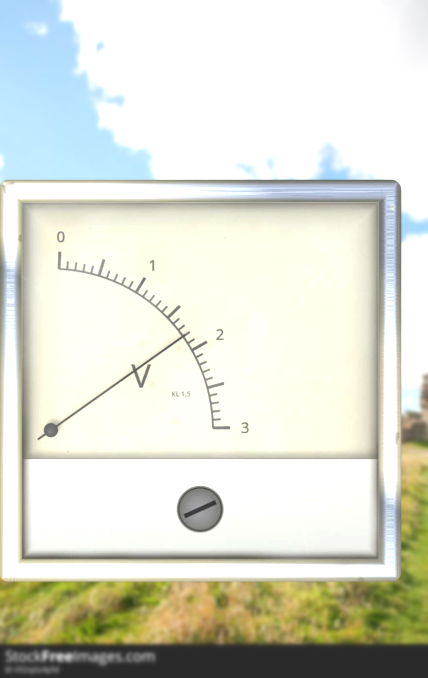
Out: **1.8** V
